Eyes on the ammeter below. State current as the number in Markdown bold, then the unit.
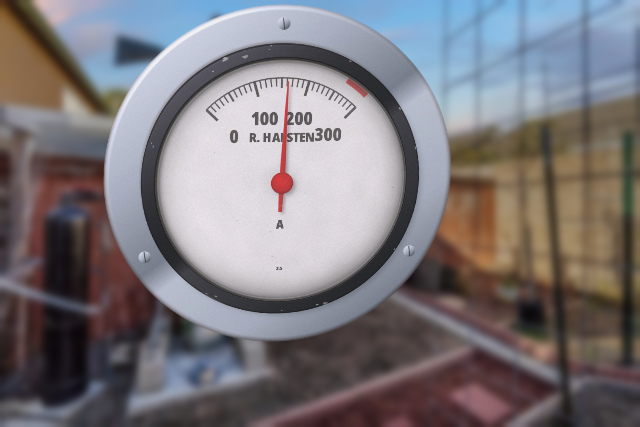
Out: **160** A
